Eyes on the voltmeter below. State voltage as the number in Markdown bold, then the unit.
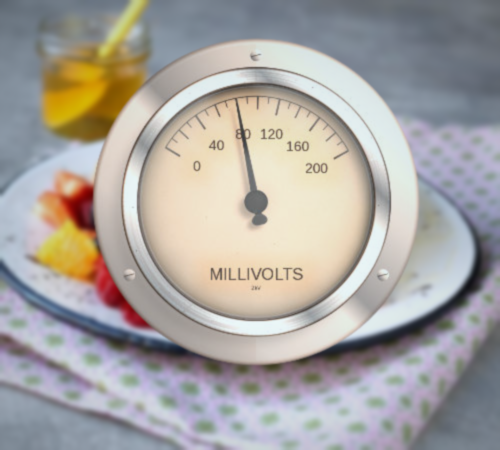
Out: **80** mV
